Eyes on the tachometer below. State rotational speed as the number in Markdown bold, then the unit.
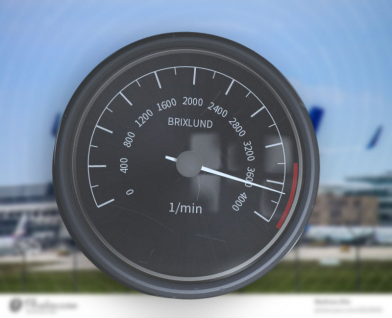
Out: **3700** rpm
